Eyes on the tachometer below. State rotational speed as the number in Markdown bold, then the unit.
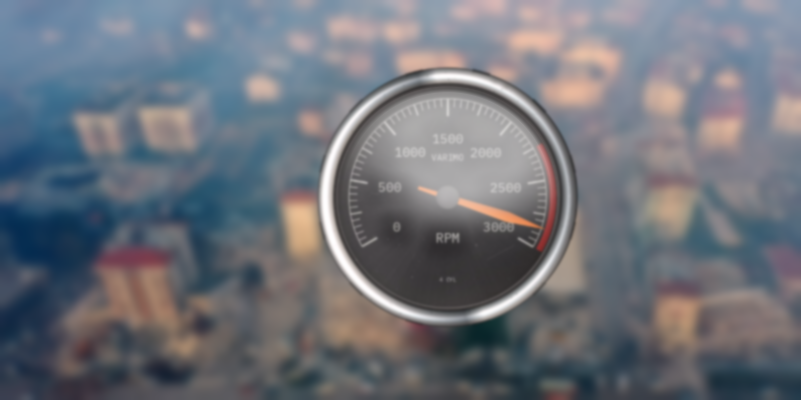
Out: **2850** rpm
